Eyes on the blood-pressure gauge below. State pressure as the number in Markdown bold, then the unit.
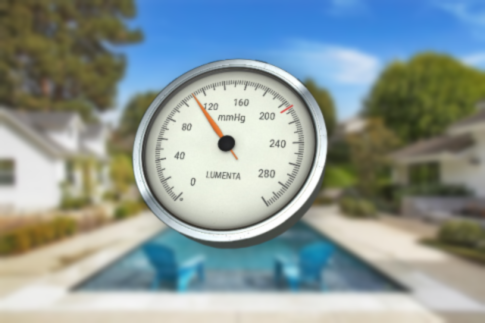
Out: **110** mmHg
